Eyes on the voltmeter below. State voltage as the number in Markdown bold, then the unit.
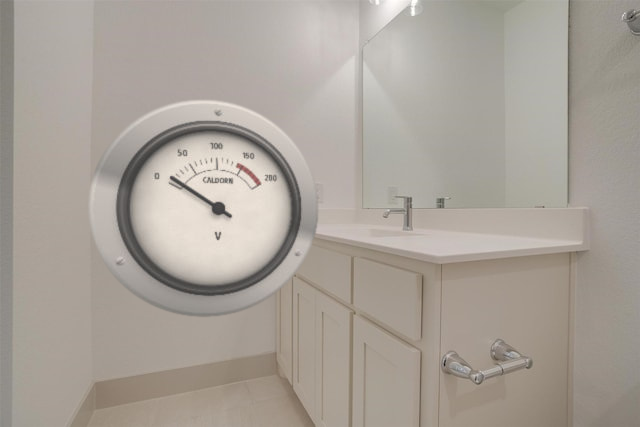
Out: **10** V
